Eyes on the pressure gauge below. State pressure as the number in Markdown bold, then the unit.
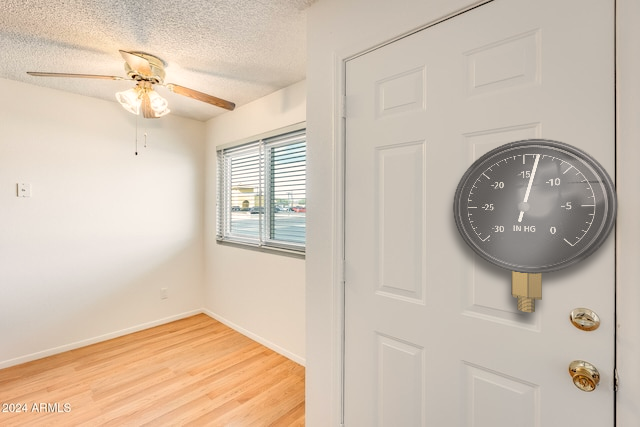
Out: **-13.5** inHg
